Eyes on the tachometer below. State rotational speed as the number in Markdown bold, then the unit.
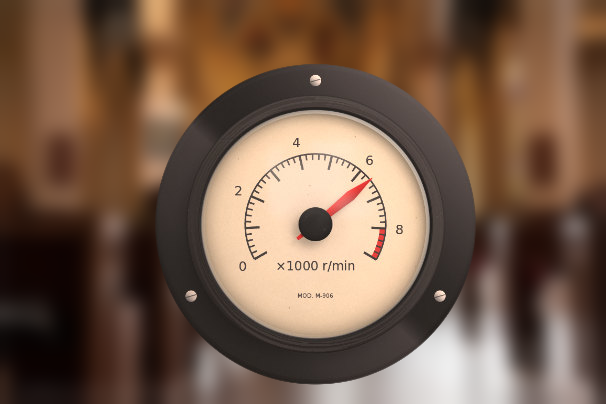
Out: **6400** rpm
